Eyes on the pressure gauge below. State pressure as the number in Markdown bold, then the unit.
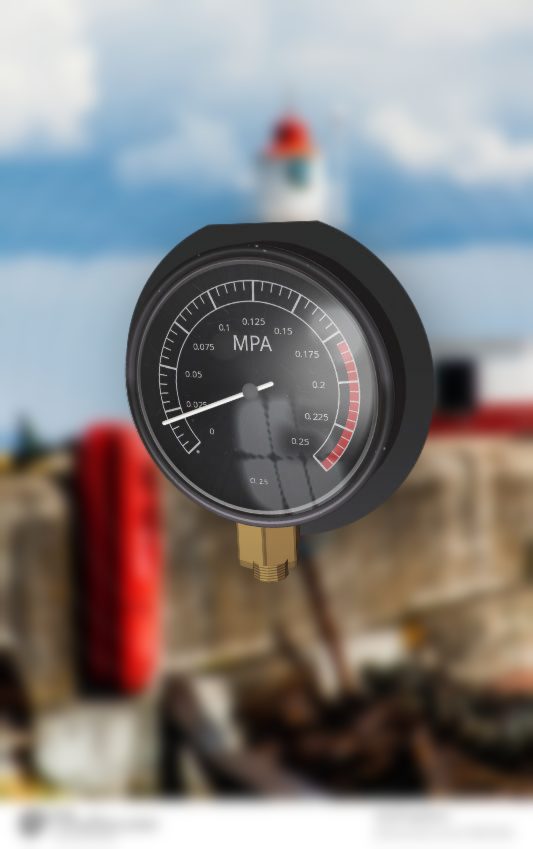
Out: **0.02** MPa
